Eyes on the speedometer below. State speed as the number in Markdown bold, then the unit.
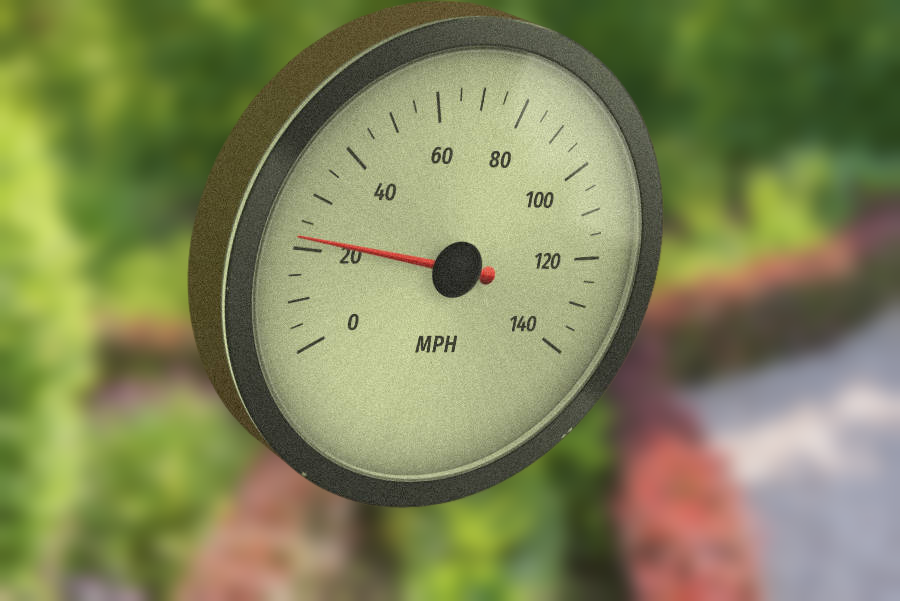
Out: **22.5** mph
